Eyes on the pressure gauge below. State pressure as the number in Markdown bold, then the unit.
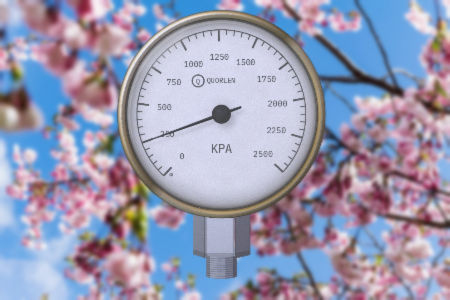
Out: **250** kPa
